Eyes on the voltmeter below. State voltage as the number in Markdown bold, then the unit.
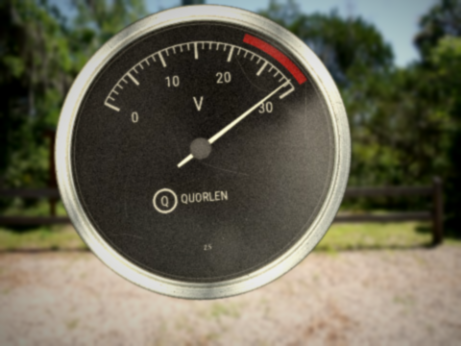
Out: **29** V
